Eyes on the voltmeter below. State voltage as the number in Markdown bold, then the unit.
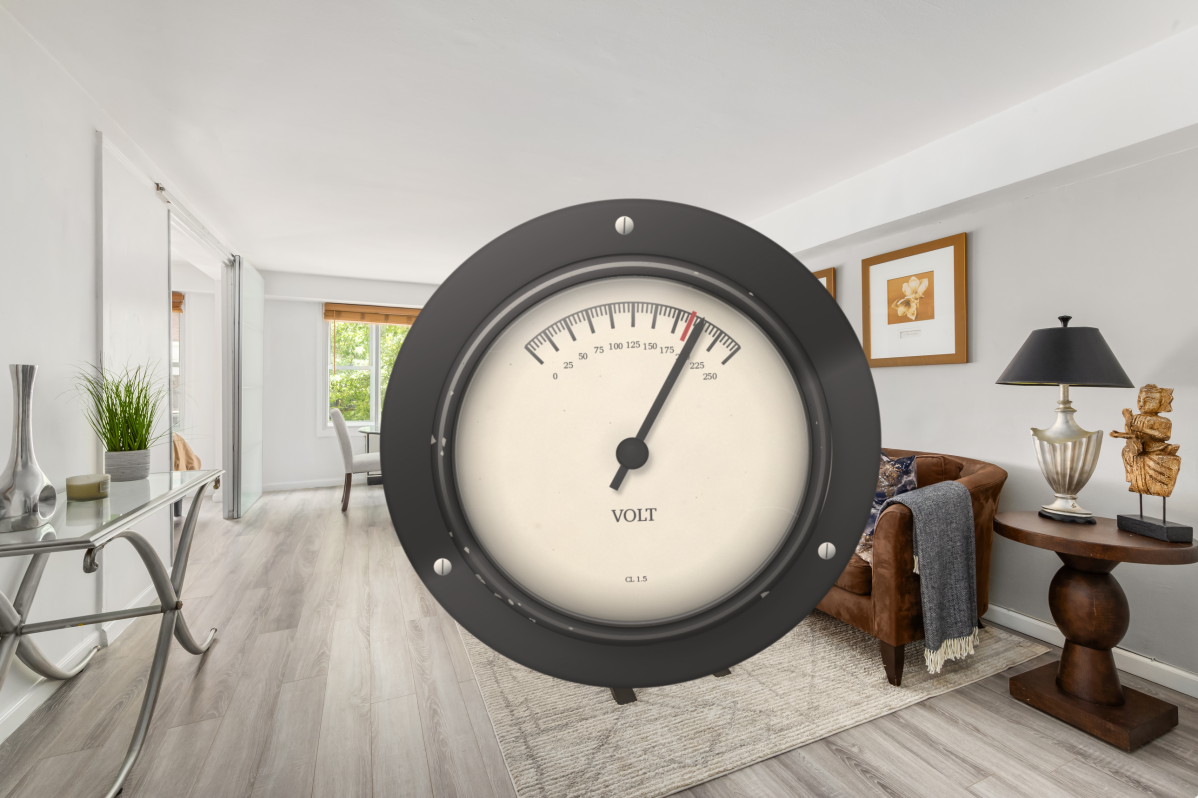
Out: **200** V
